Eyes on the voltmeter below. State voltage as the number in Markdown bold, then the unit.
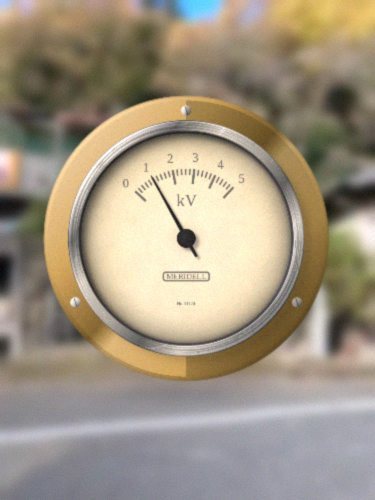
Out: **1** kV
